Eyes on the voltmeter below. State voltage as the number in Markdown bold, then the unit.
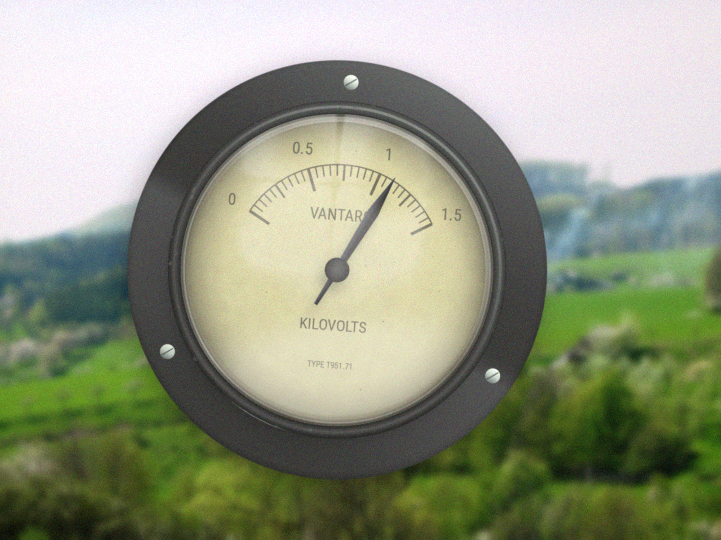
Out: **1.1** kV
